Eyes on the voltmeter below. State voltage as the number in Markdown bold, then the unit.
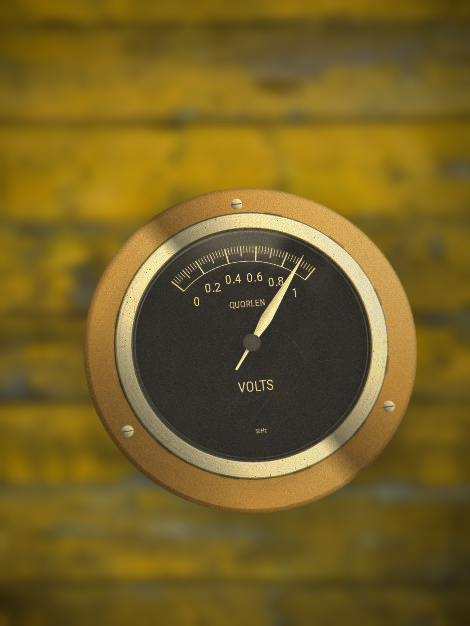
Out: **0.9** V
